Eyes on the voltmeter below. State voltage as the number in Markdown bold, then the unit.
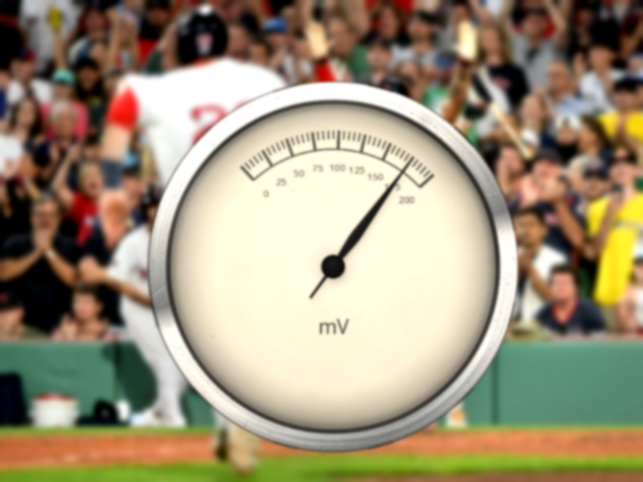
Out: **175** mV
